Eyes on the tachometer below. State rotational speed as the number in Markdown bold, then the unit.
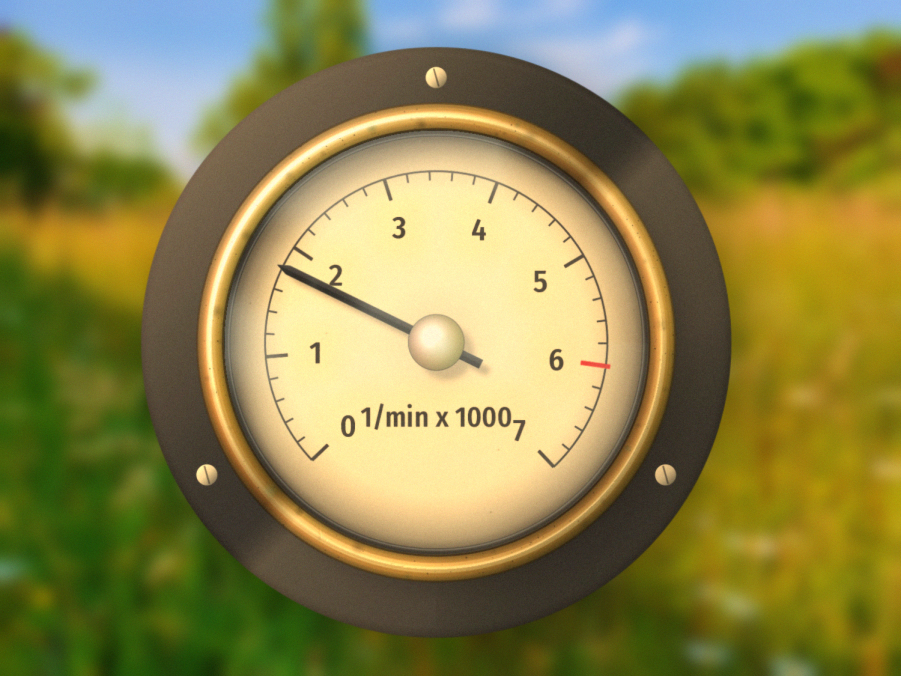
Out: **1800** rpm
